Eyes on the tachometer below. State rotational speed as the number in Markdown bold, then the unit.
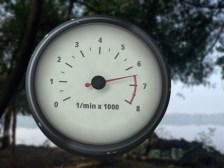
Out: **6500** rpm
